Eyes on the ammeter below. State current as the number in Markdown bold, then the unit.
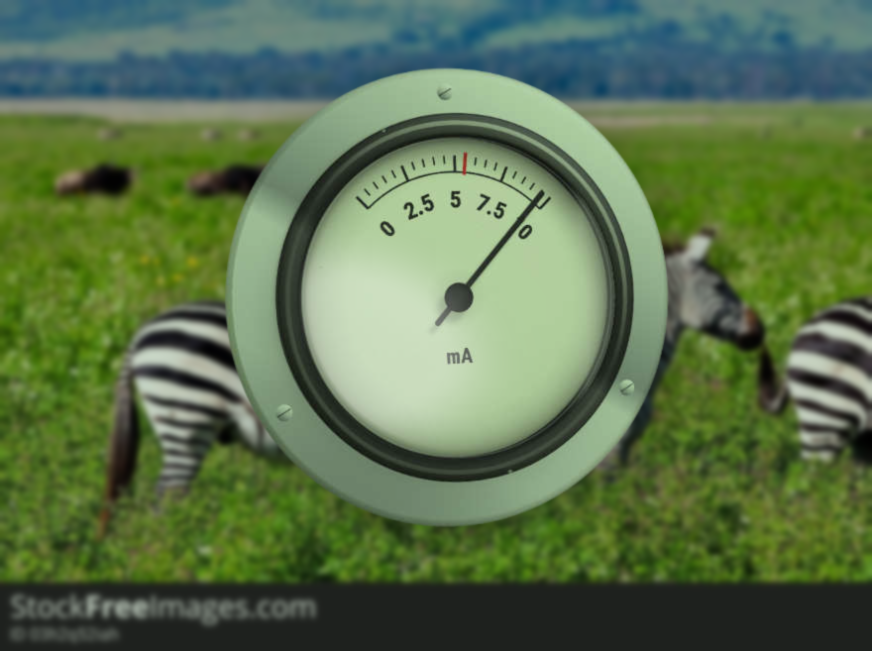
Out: **9.5** mA
